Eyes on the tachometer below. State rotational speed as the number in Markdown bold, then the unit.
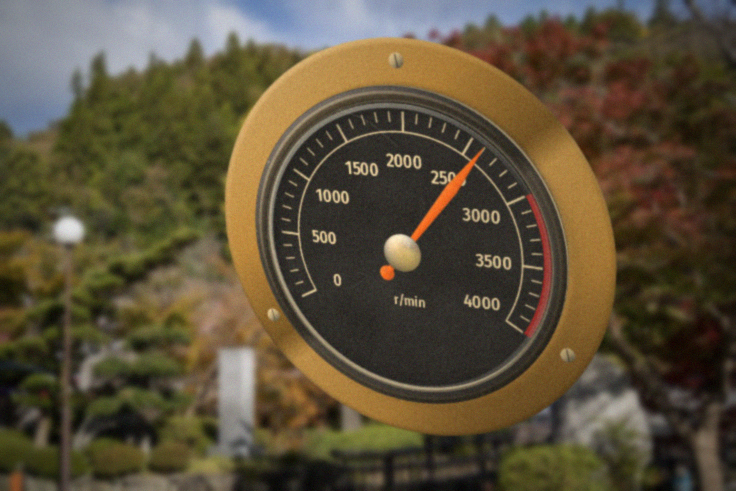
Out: **2600** rpm
